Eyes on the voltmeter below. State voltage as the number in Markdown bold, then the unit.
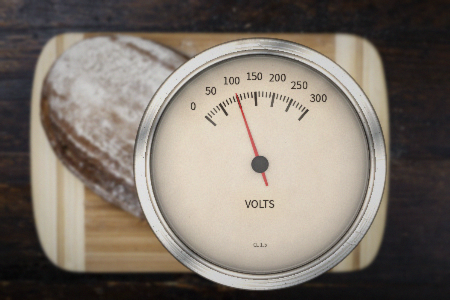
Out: **100** V
